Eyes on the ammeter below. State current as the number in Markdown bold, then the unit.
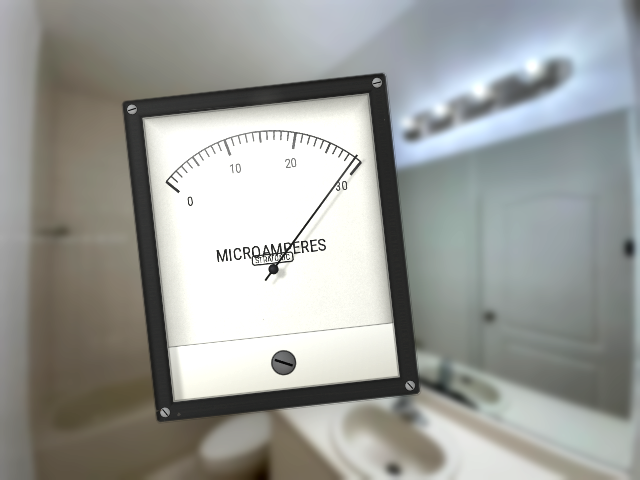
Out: **29** µA
